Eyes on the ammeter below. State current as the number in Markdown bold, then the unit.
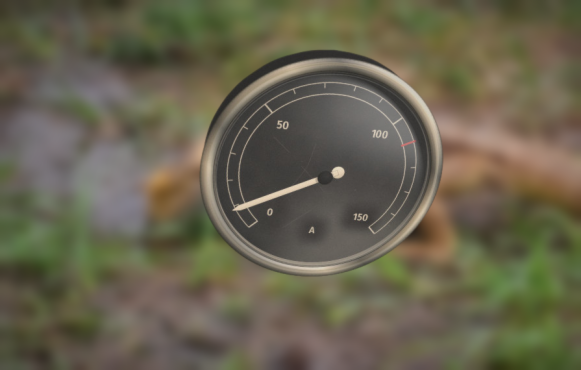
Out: **10** A
